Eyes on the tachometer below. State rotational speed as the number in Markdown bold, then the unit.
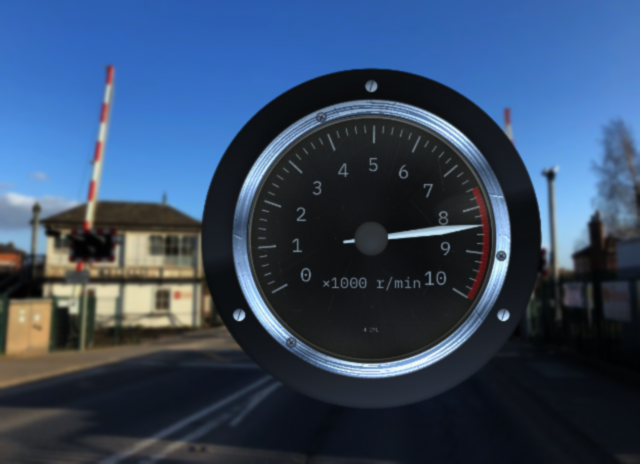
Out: **8400** rpm
